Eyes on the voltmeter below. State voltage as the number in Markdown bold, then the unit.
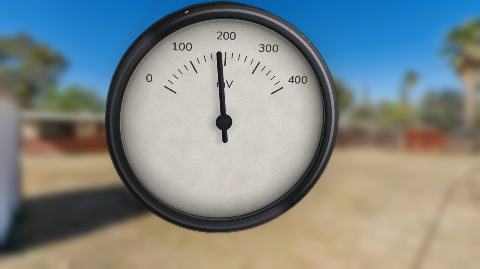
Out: **180** mV
